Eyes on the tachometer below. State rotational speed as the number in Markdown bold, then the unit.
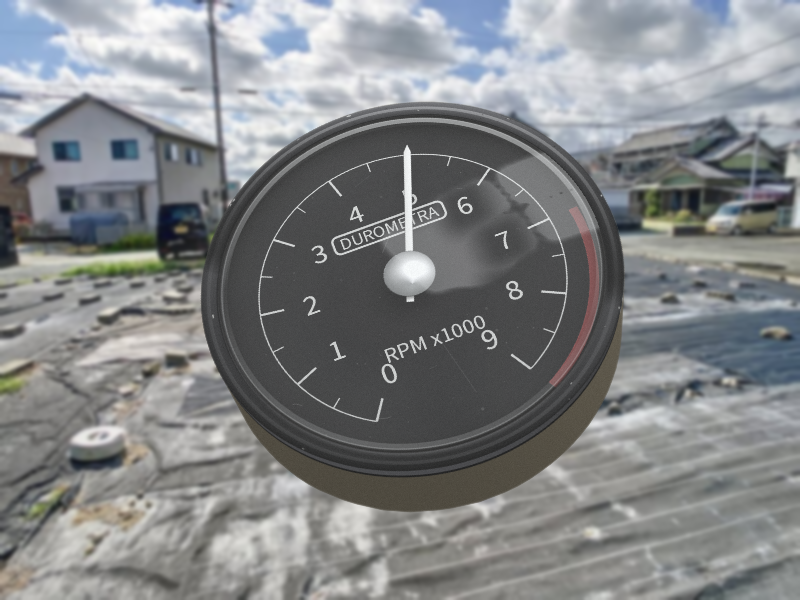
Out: **5000** rpm
